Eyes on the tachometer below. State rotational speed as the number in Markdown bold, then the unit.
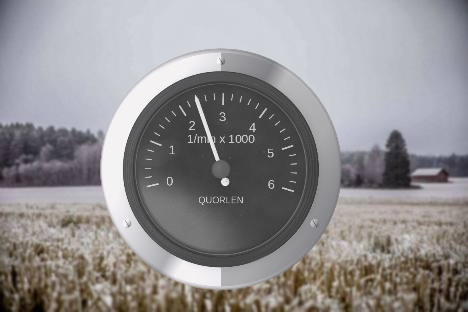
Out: **2400** rpm
